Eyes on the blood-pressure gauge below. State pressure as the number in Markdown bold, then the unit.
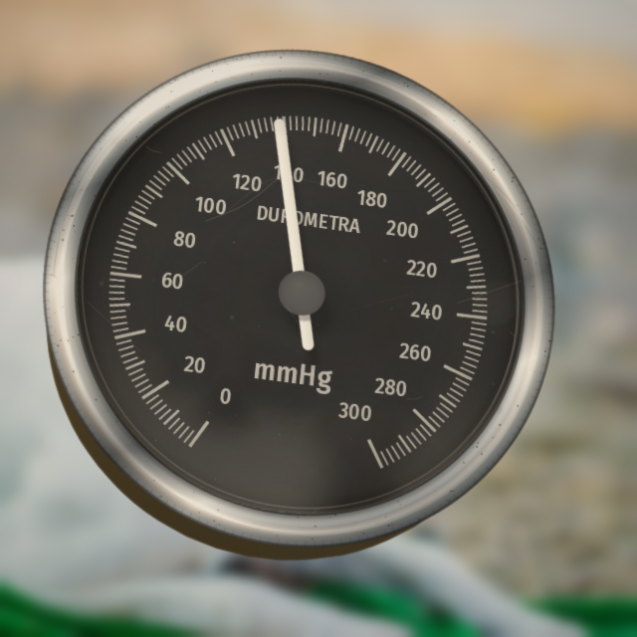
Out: **138** mmHg
